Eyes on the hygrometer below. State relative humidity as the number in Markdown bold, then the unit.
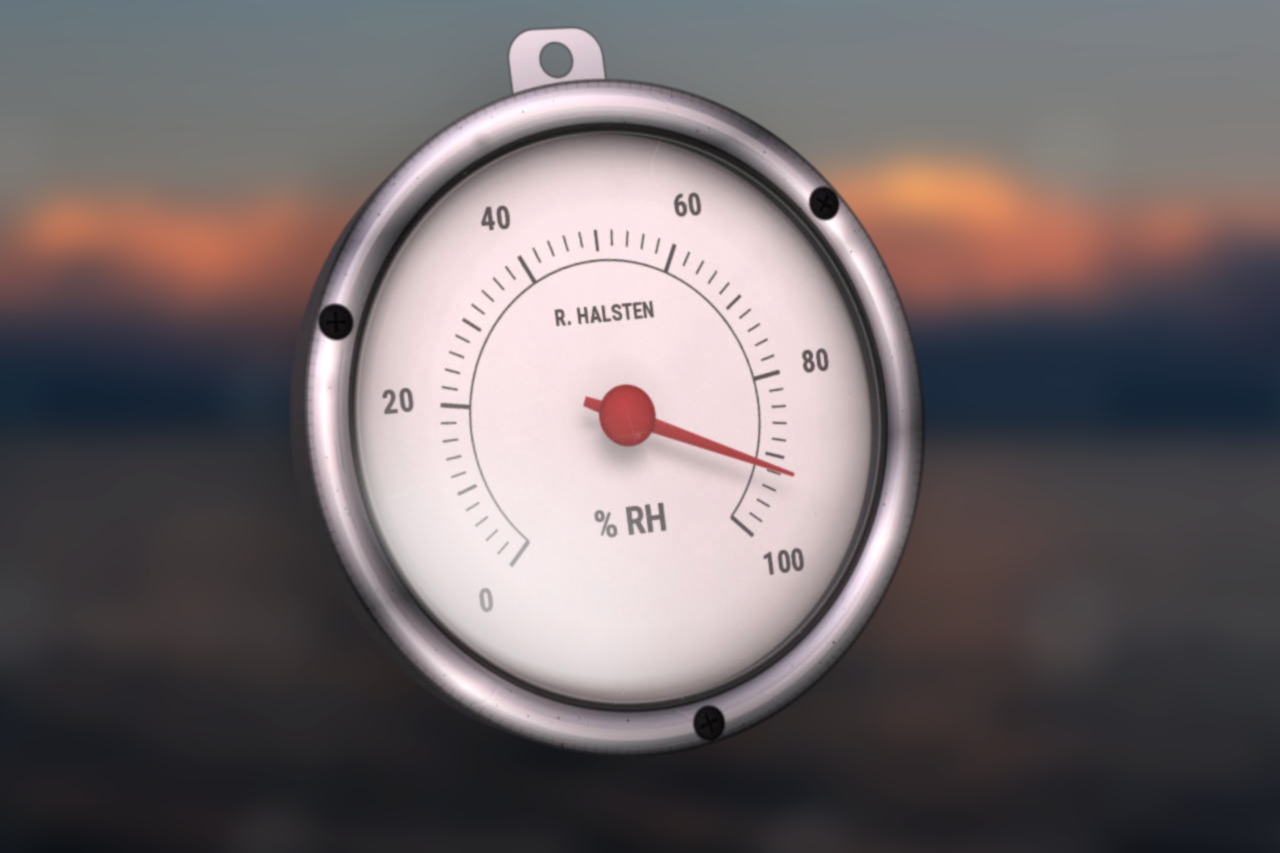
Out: **92** %
